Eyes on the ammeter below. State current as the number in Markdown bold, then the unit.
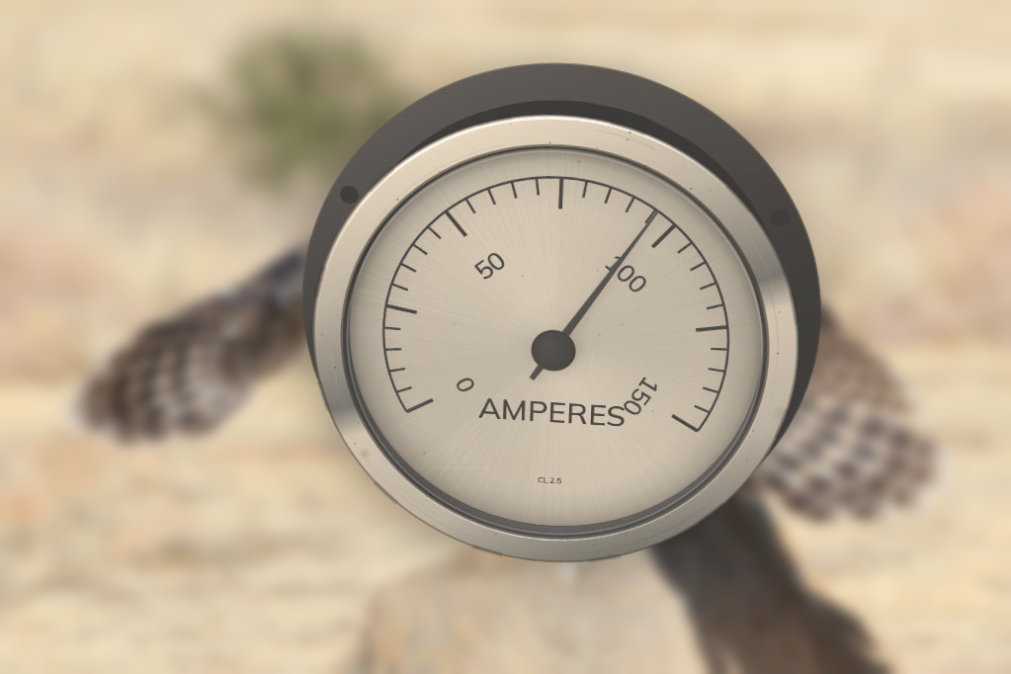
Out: **95** A
